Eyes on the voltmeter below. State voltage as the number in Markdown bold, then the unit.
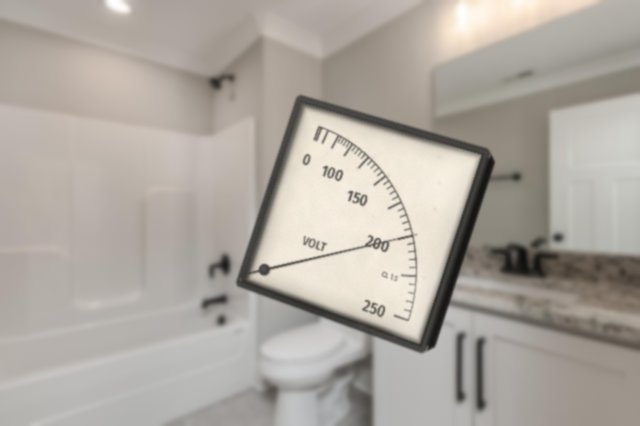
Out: **200** V
